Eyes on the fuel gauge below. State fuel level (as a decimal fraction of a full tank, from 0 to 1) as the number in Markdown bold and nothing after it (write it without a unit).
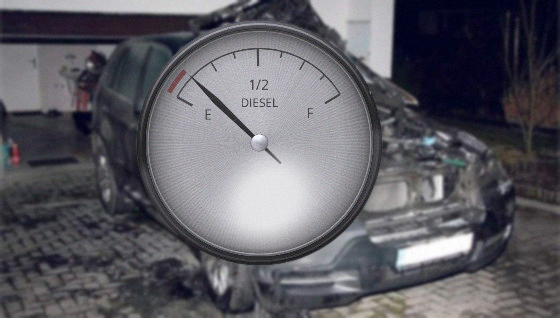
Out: **0.125**
